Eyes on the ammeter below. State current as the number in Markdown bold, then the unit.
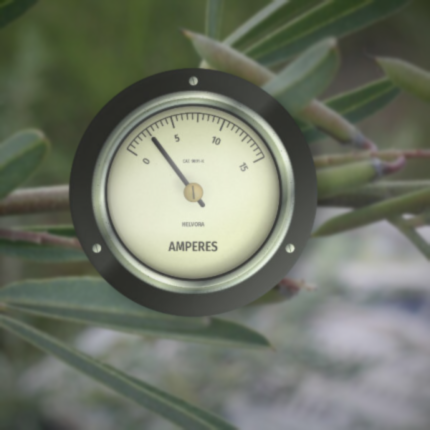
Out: **2.5** A
